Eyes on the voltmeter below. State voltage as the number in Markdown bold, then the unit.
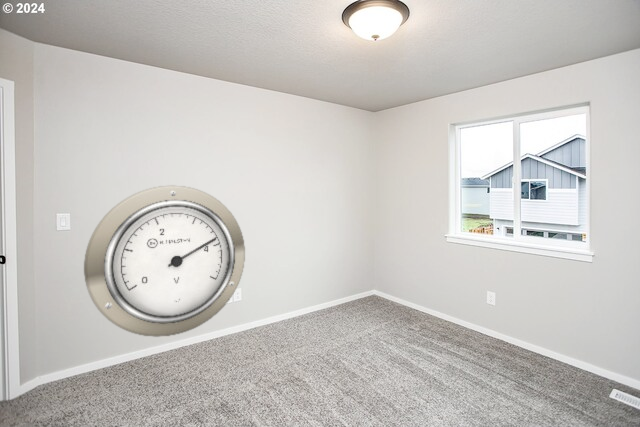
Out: **3.8** V
